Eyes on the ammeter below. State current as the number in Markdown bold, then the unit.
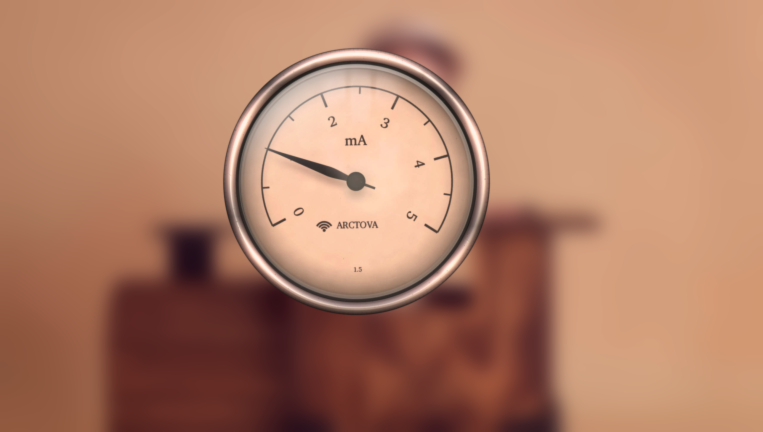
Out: **1** mA
